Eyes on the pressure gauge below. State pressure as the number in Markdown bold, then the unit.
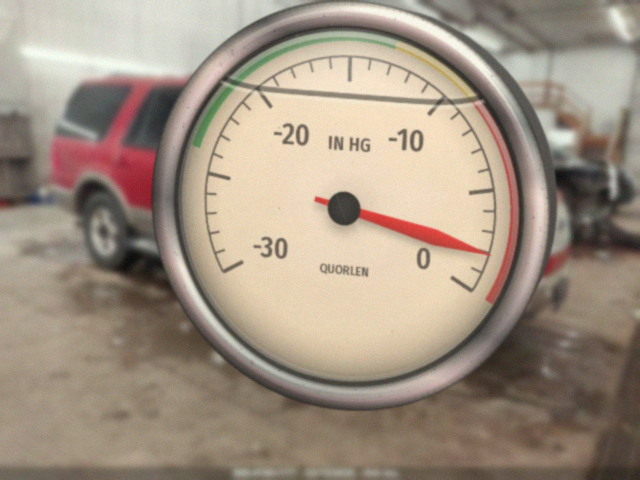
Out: **-2** inHg
